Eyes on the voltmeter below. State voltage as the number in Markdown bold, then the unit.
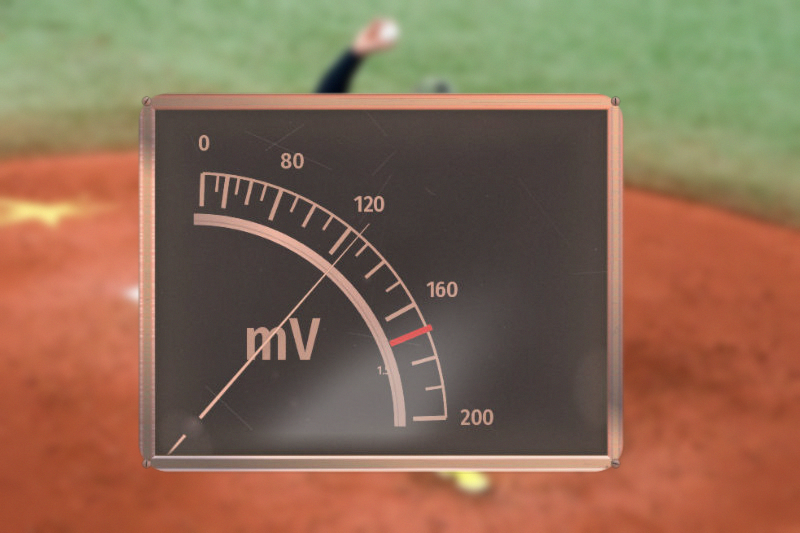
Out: **125** mV
